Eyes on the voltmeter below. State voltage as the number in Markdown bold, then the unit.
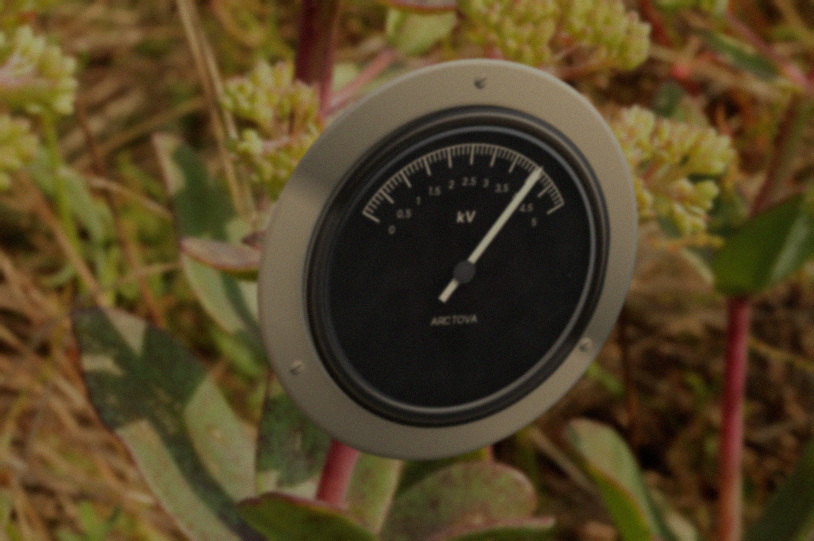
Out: **4** kV
